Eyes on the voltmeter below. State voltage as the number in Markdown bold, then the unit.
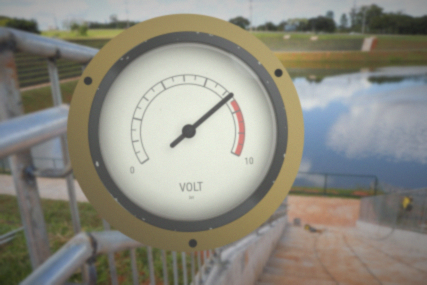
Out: **7.25** V
